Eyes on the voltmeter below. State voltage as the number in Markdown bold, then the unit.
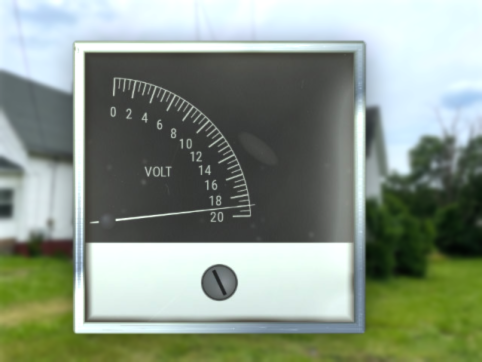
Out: **19** V
